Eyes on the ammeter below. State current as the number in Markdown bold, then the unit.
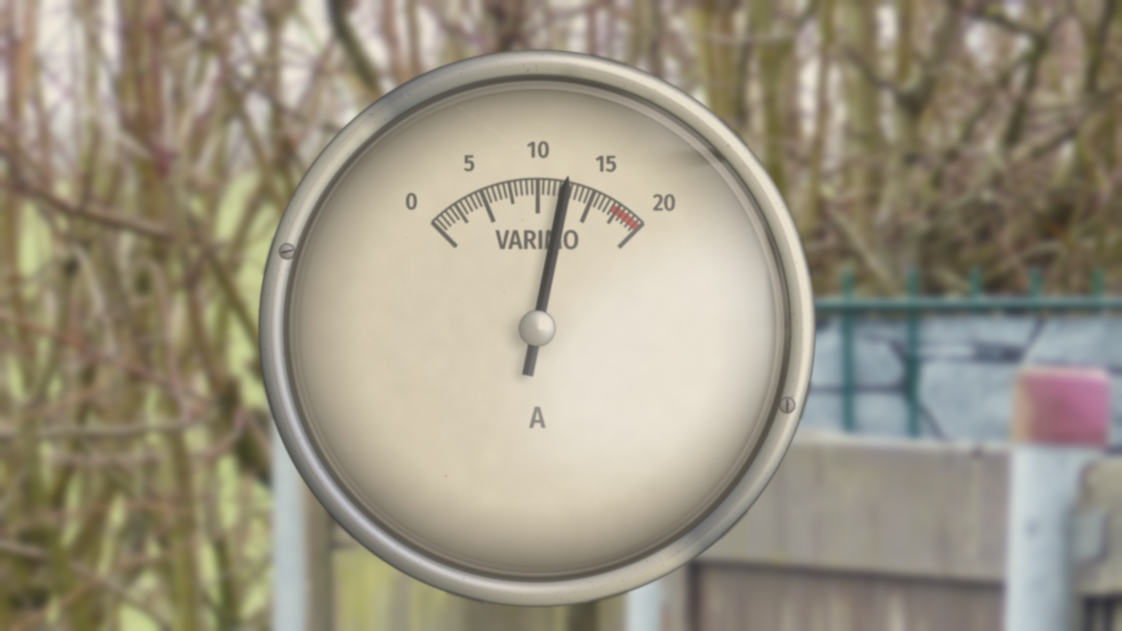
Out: **12.5** A
